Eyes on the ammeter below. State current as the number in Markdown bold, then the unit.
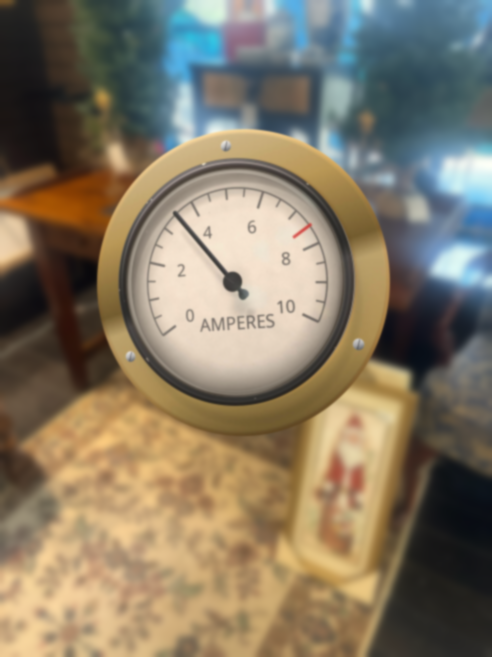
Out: **3.5** A
